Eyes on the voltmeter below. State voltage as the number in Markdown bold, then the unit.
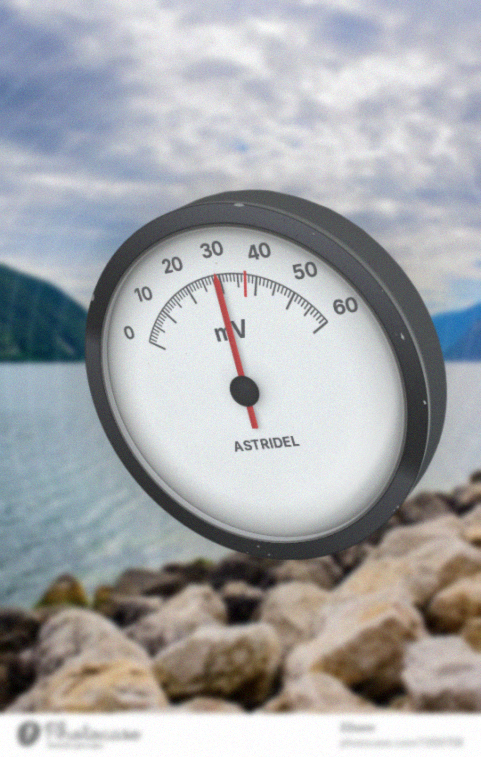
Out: **30** mV
